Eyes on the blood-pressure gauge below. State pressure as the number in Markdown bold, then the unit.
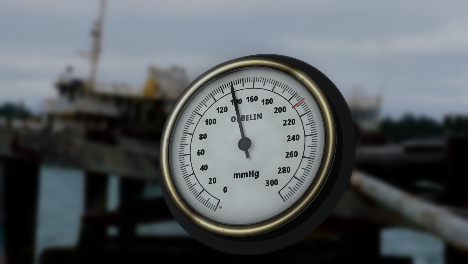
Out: **140** mmHg
